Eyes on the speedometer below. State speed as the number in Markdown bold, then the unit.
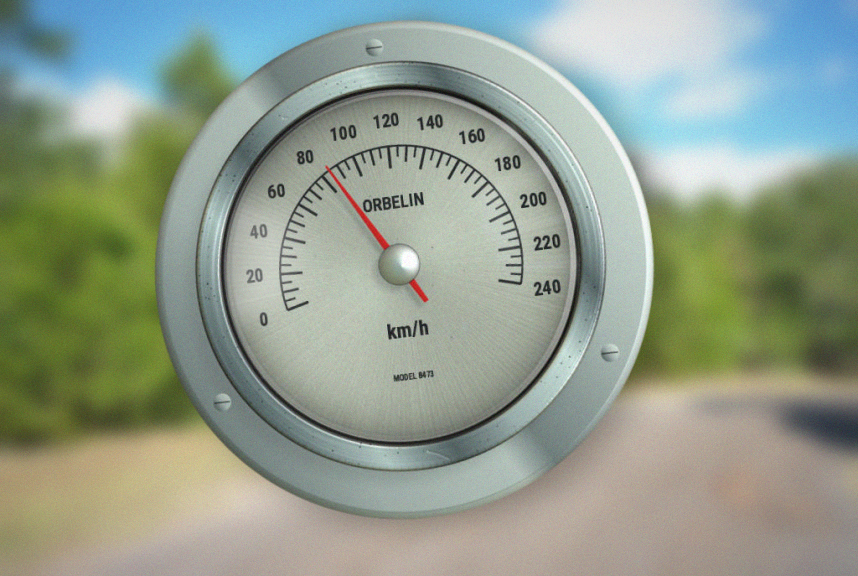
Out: **85** km/h
